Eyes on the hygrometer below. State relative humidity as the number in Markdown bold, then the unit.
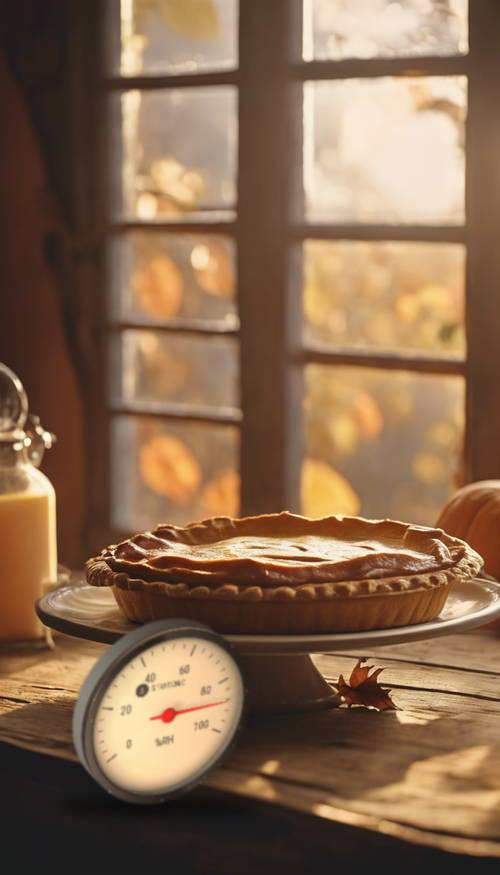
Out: **88** %
